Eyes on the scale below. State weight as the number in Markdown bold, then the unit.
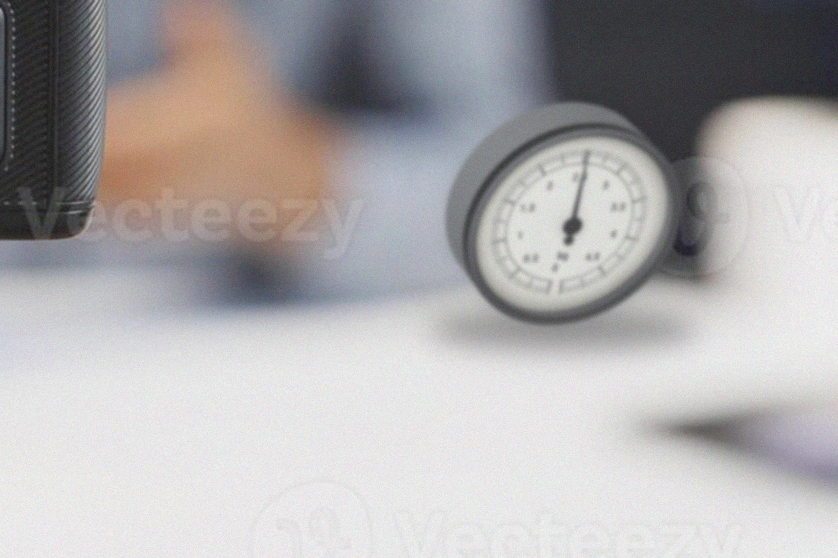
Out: **2.5** kg
